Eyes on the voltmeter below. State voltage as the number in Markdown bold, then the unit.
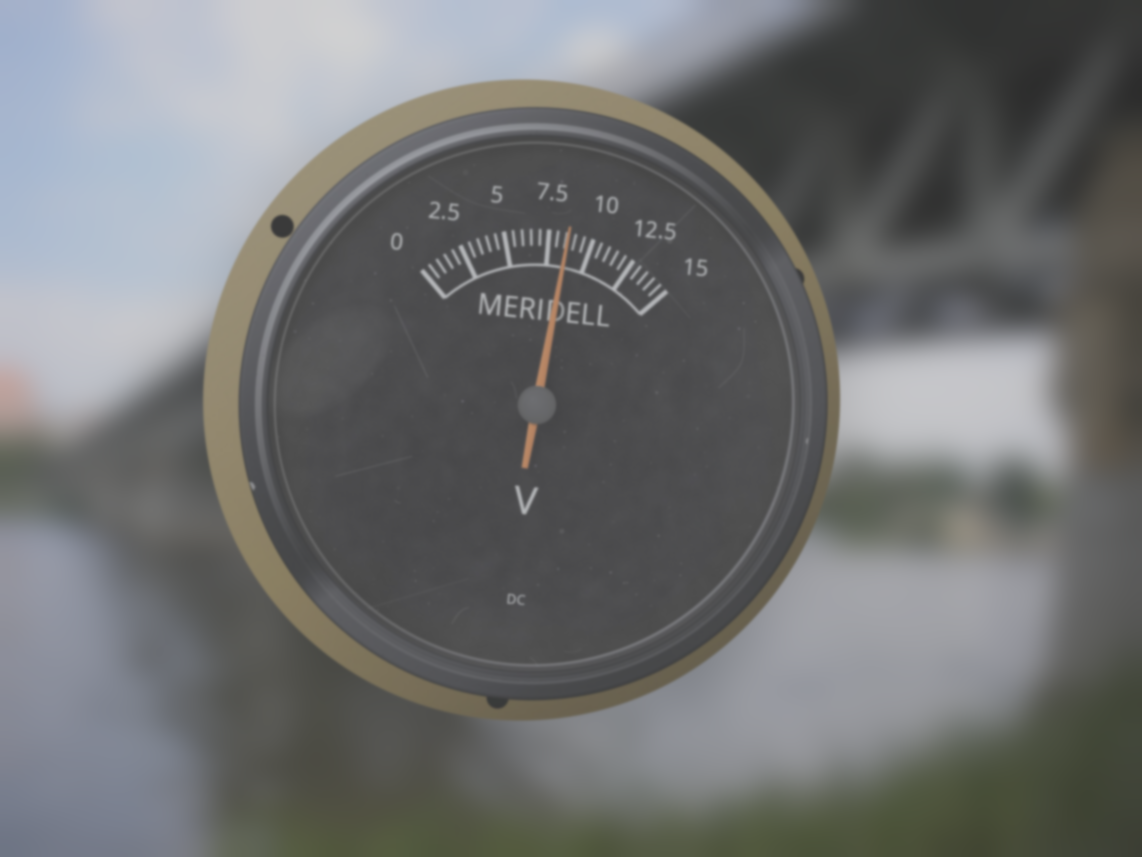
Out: **8.5** V
